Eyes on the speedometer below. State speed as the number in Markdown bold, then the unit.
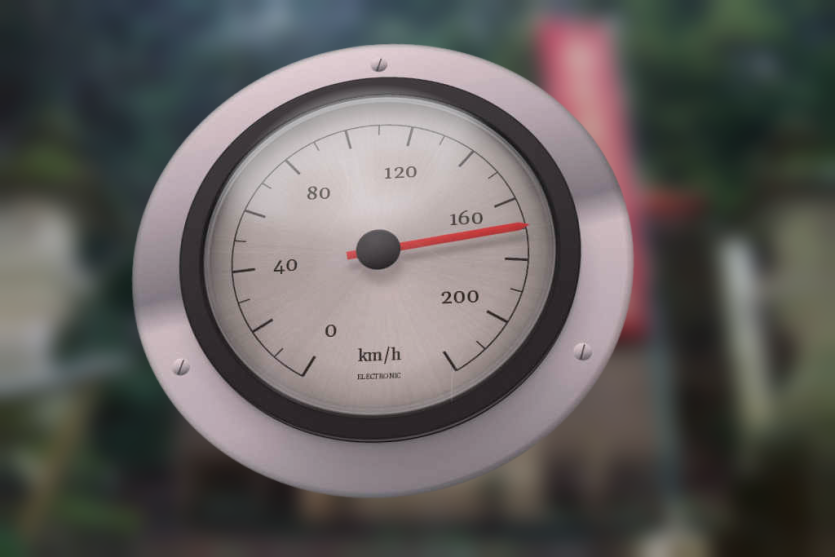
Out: **170** km/h
